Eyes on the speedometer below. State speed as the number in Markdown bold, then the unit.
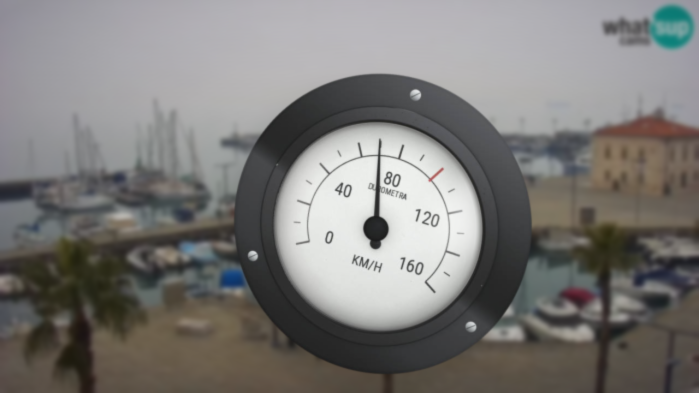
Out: **70** km/h
